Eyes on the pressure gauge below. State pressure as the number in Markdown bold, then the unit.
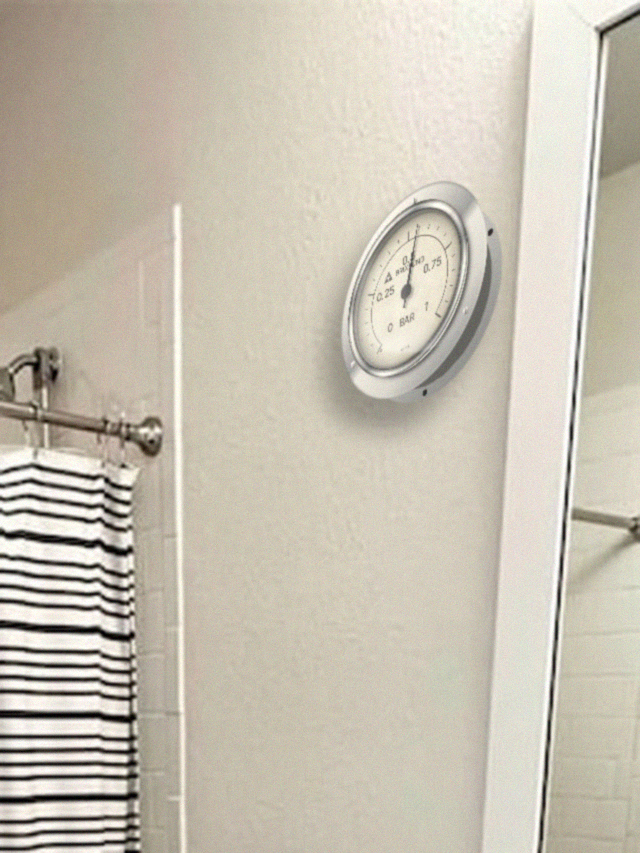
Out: **0.55** bar
